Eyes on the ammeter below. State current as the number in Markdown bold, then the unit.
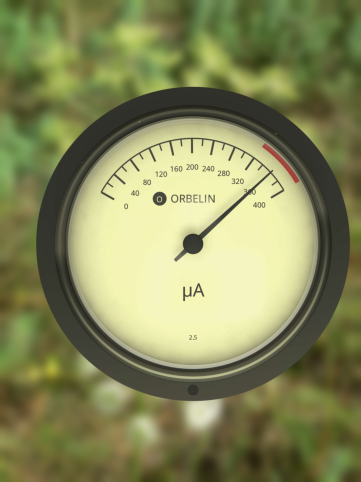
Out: **360** µA
